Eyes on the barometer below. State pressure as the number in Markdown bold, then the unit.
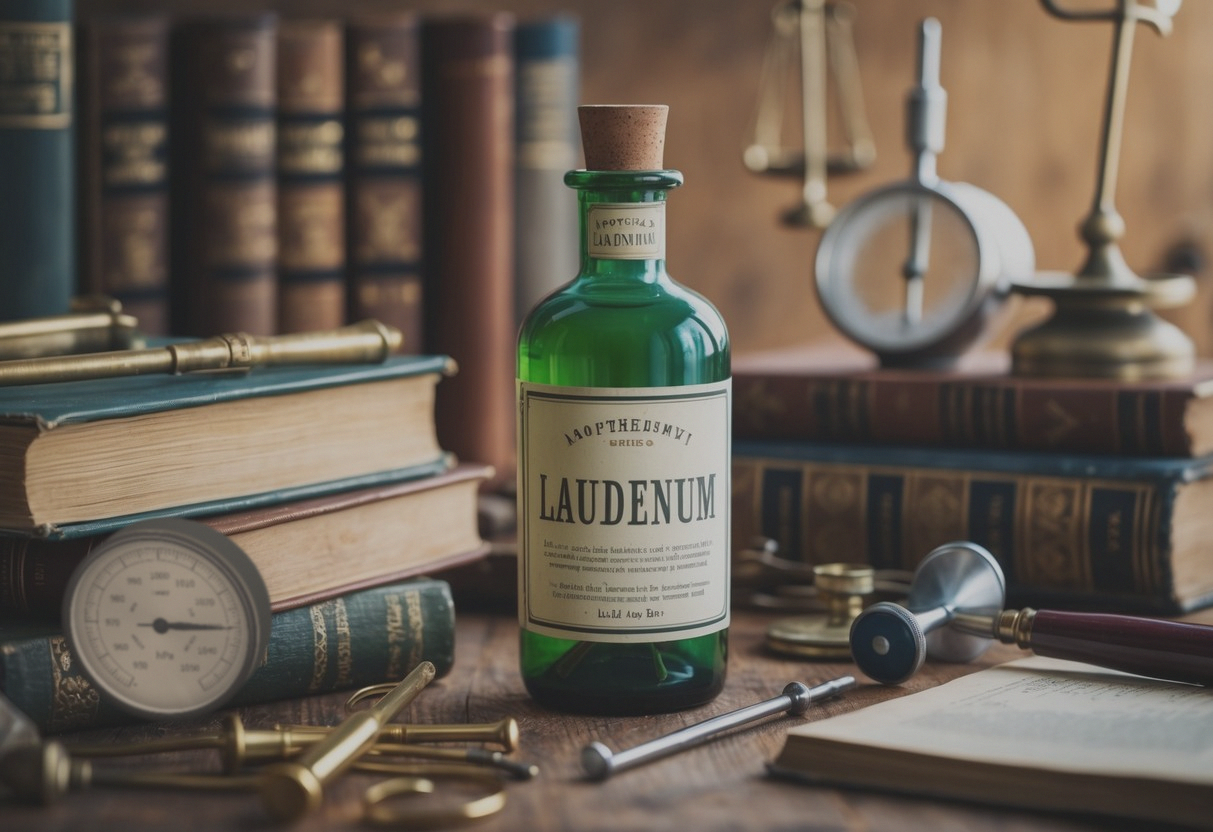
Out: **1030** hPa
